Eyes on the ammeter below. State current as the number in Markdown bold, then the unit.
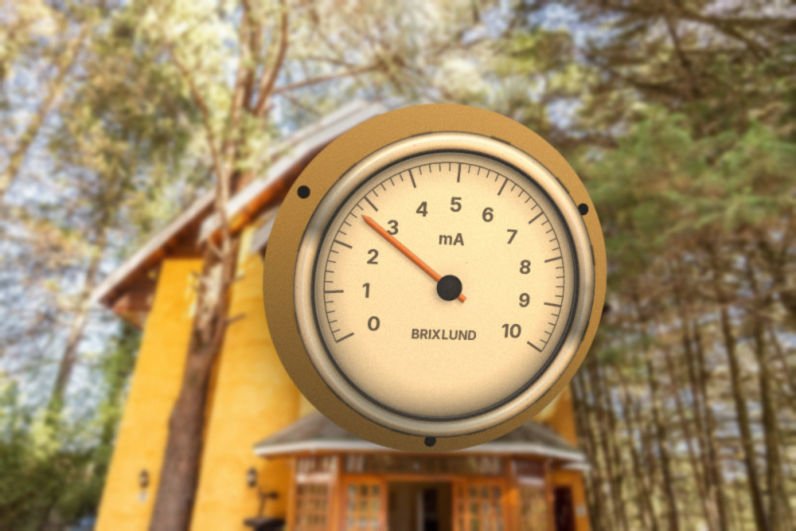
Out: **2.7** mA
